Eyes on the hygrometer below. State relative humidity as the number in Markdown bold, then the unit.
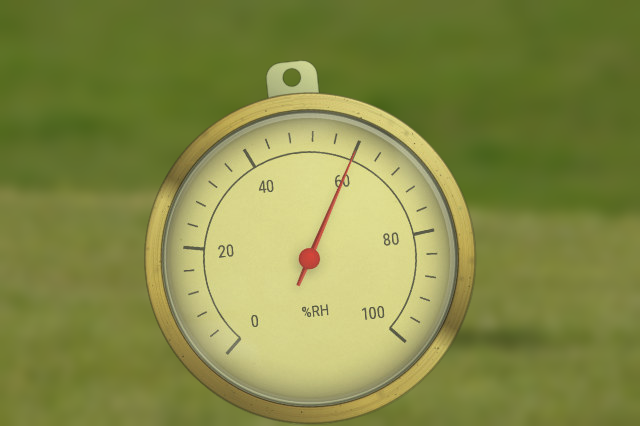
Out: **60** %
